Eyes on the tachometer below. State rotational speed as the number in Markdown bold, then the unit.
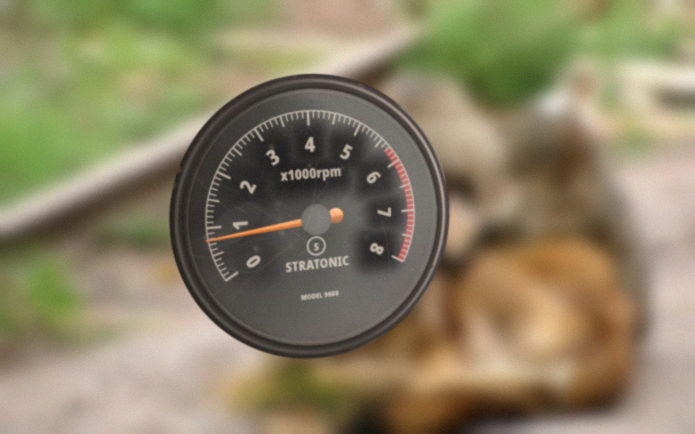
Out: **800** rpm
